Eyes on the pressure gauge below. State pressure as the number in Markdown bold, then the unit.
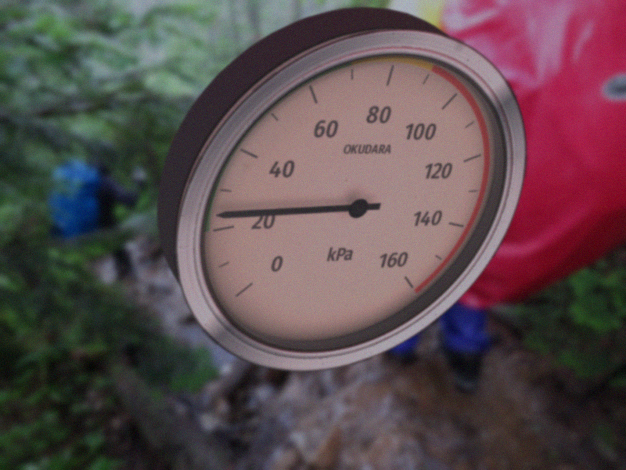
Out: **25** kPa
